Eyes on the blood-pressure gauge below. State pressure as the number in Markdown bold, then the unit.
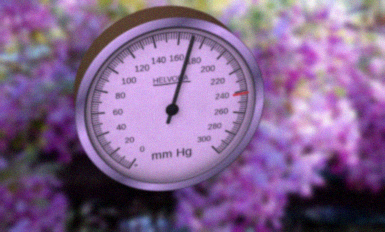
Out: **170** mmHg
